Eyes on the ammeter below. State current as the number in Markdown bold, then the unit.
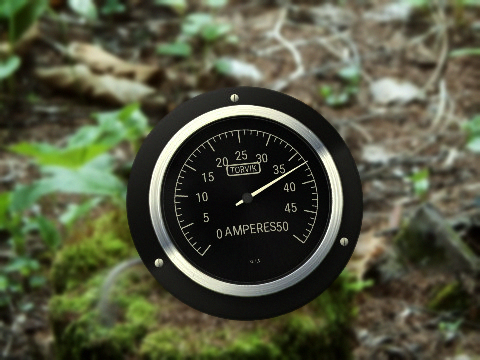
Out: **37** A
